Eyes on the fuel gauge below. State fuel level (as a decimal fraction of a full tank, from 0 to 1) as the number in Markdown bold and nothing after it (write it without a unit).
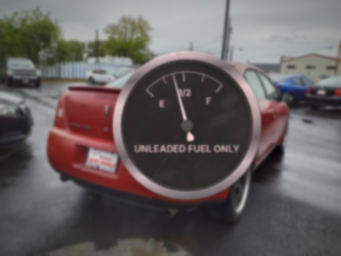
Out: **0.375**
